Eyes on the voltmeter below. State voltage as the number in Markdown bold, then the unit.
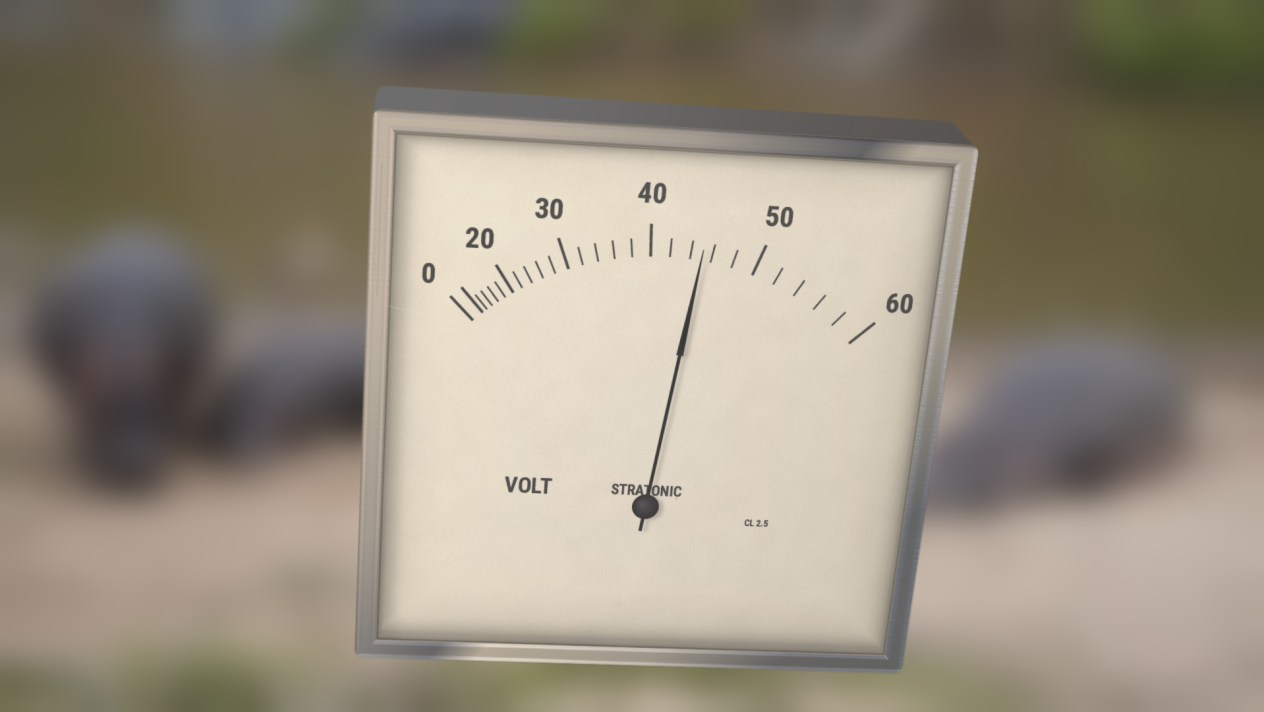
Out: **45** V
